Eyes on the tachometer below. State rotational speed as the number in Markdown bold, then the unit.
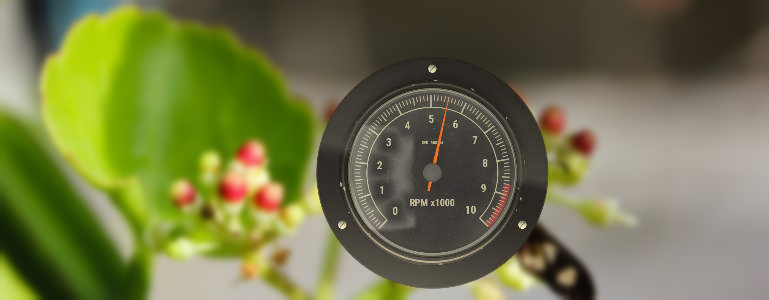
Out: **5500** rpm
